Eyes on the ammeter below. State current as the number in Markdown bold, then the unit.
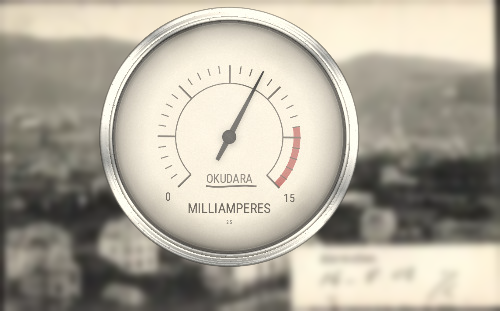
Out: **9** mA
